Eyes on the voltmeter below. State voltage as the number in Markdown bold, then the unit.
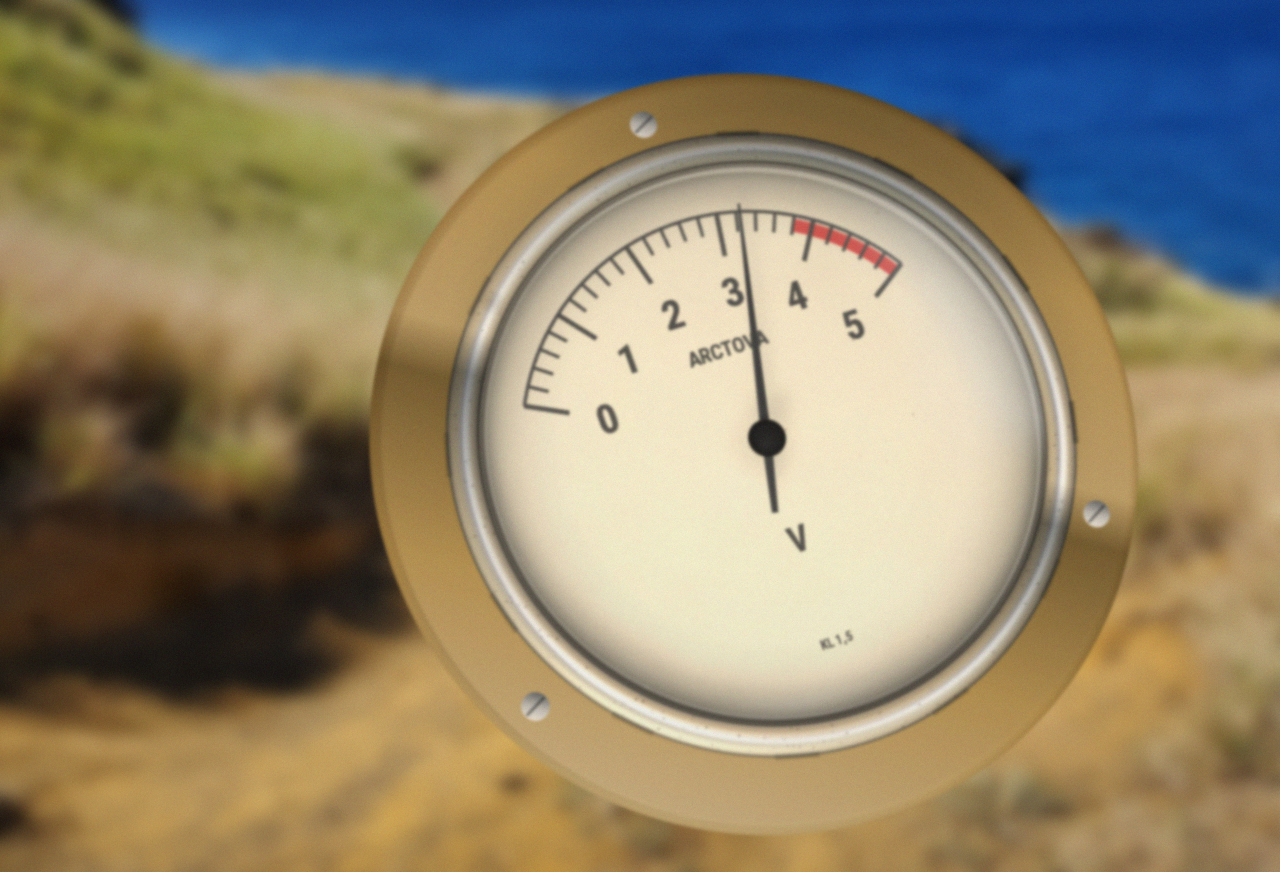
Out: **3.2** V
